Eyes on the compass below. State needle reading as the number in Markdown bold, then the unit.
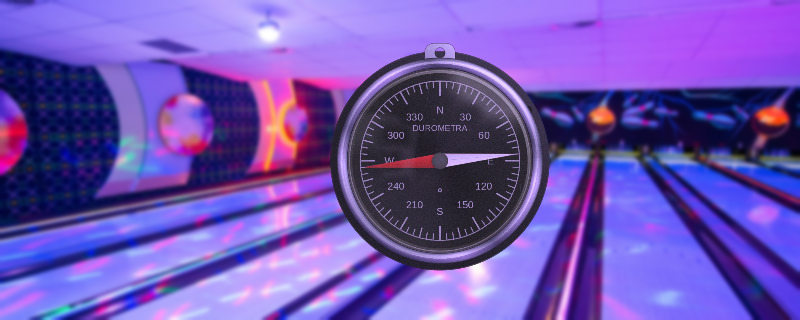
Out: **265** °
